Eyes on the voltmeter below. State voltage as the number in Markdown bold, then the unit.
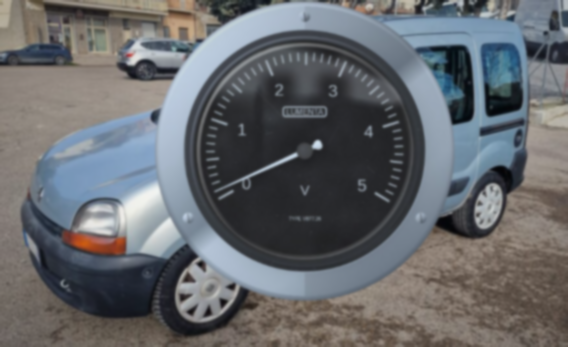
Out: **0.1** V
